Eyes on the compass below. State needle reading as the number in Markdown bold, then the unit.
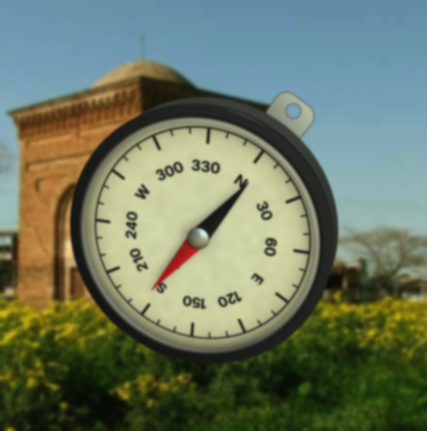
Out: **185** °
